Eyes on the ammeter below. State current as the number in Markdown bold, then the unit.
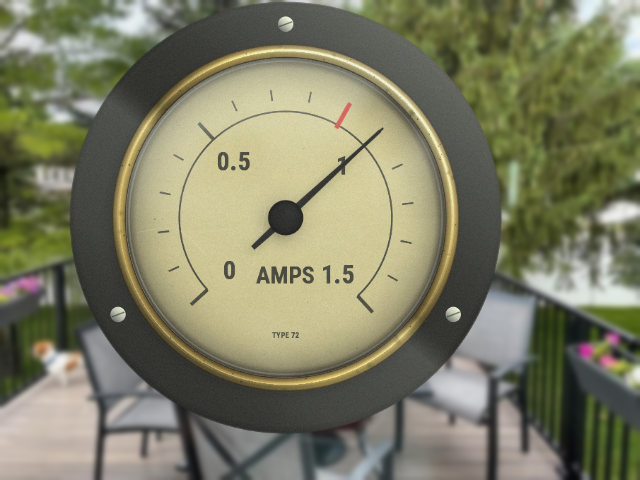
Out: **1** A
